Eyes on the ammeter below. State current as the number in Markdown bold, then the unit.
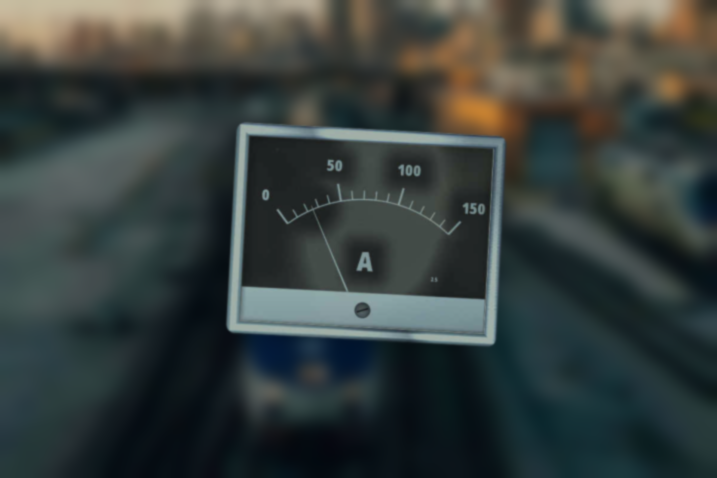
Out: **25** A
